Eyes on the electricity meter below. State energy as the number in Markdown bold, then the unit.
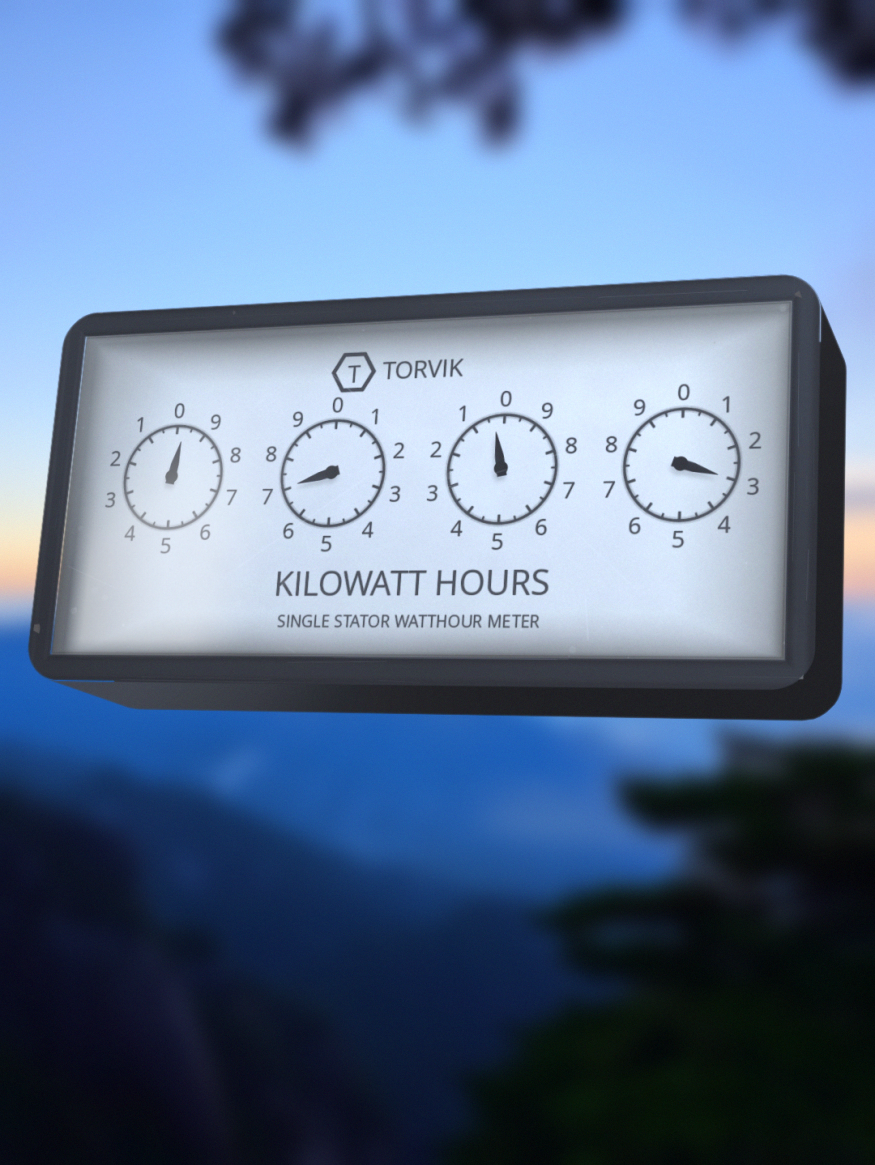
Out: **9703** kWh
